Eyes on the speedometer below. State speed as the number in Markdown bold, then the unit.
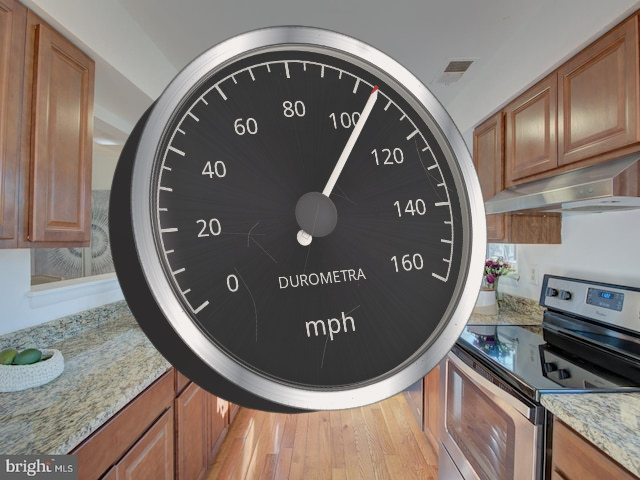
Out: **105** mph
